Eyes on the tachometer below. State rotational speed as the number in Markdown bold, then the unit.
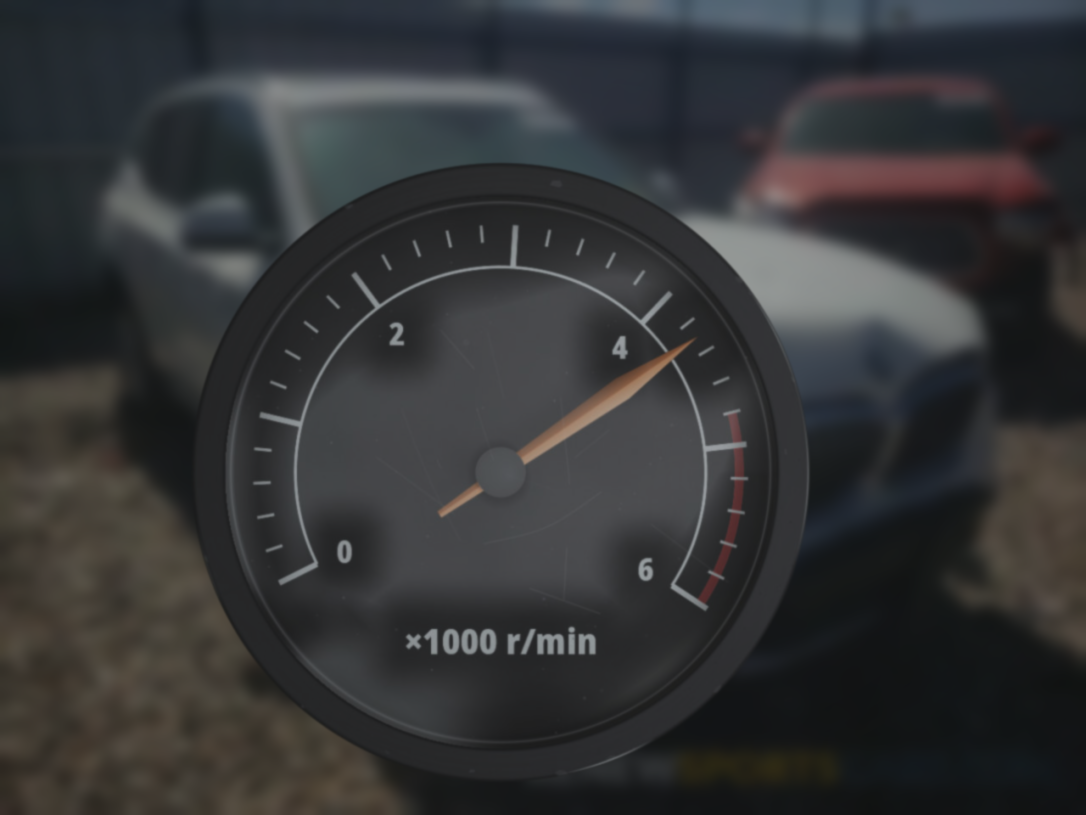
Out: **4300** rpm
